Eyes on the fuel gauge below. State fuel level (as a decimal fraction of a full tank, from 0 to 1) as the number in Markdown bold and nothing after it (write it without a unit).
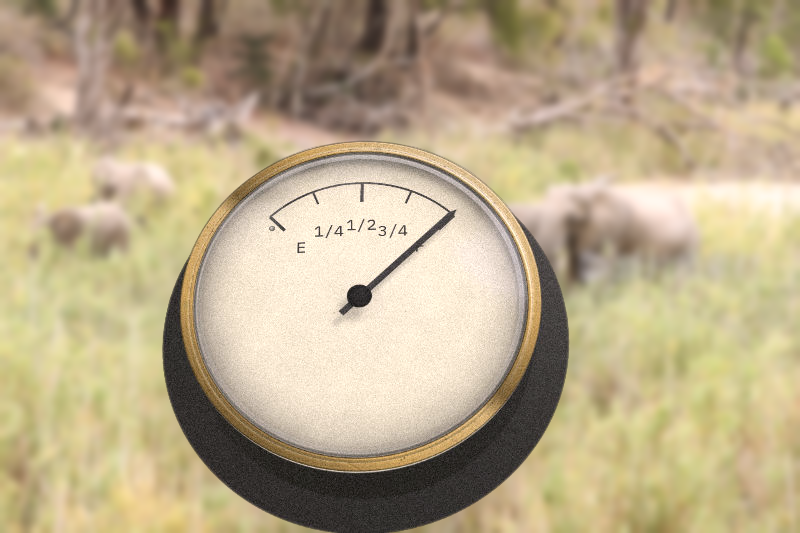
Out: **1**
